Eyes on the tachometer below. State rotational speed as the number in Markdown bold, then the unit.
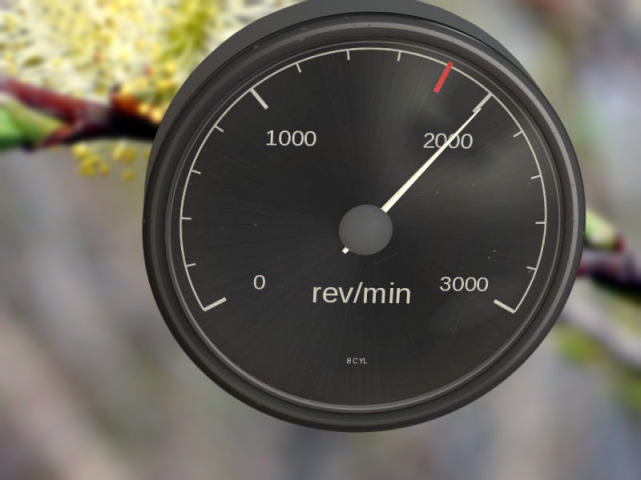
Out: **2000** rpm
